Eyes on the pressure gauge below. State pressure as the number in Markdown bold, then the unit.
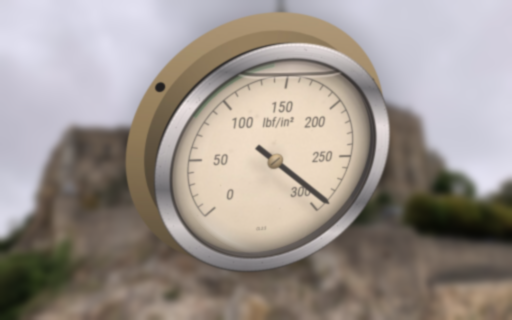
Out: **290** psi
